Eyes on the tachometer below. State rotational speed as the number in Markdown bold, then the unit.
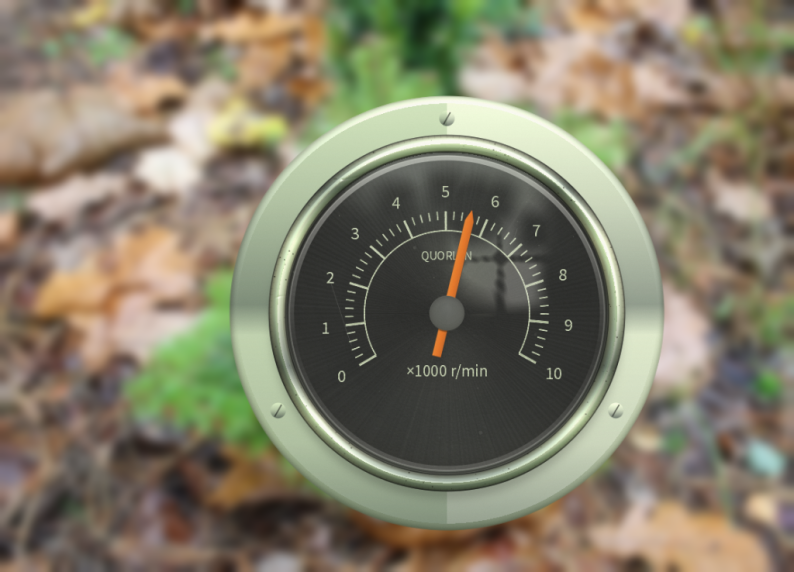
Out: **5600** rpm
